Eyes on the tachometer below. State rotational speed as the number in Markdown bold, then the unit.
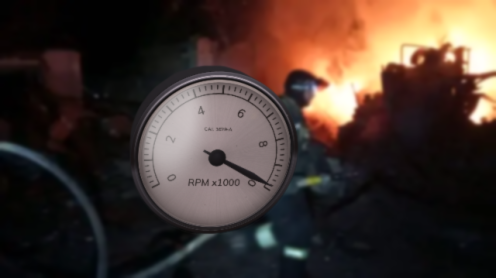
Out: **9800** rpm
